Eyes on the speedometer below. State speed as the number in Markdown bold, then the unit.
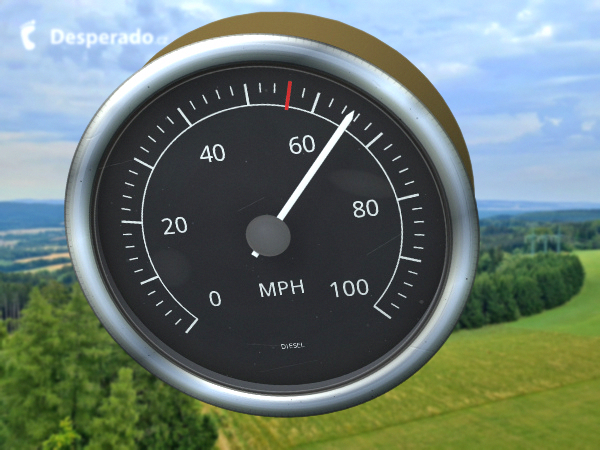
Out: **65** mph
